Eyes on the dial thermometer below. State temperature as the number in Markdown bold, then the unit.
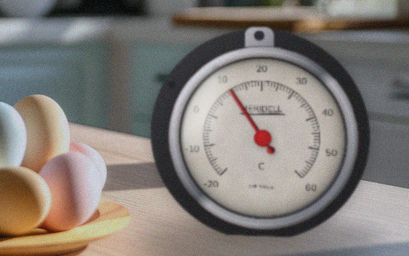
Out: **10** °C
